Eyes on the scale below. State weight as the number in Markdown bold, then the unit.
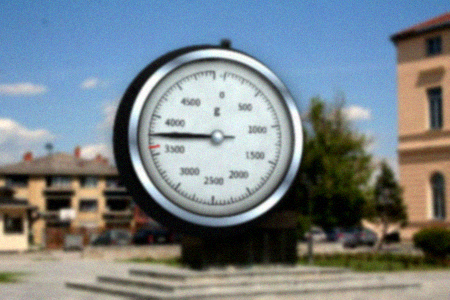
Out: **3750** g
